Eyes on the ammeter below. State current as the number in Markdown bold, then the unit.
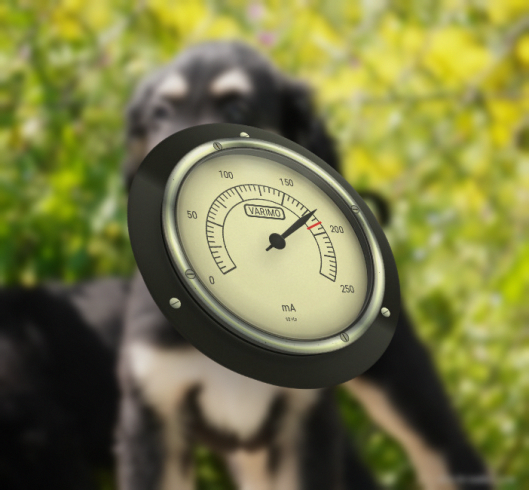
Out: **180** mA
